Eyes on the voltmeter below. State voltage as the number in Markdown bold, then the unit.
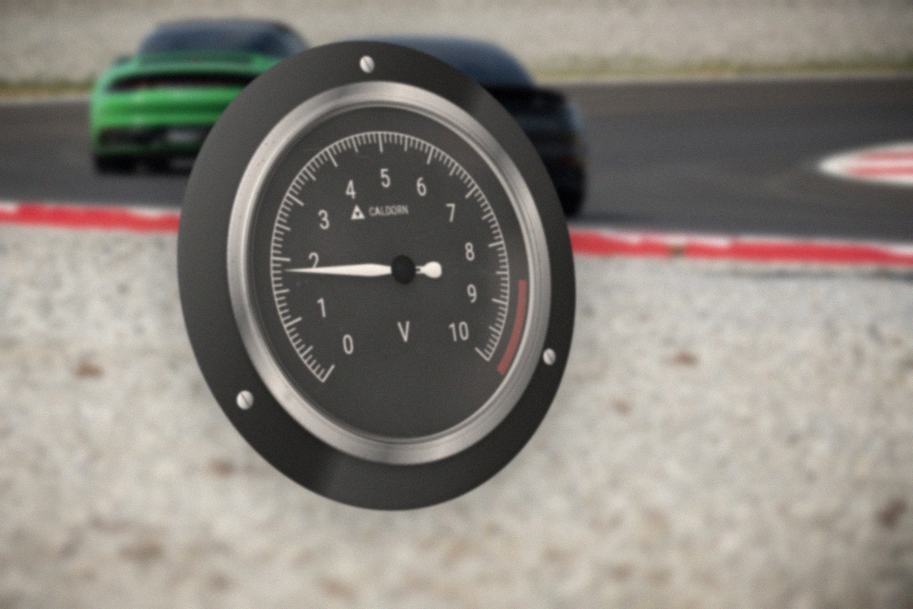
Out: **1.8** V
